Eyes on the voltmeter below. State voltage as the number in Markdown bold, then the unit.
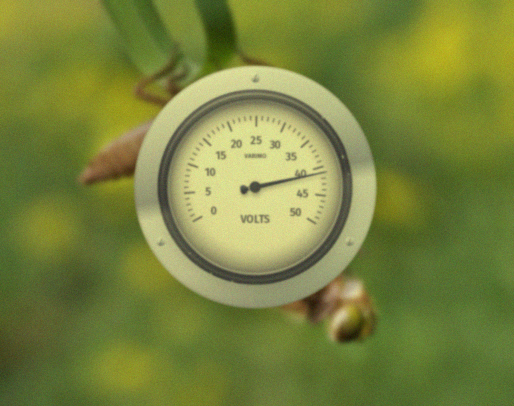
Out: **41** V
